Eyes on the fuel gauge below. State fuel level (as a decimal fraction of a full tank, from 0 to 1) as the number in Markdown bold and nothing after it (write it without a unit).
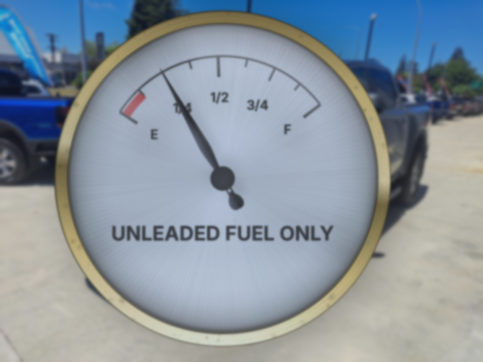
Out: **0.25**
